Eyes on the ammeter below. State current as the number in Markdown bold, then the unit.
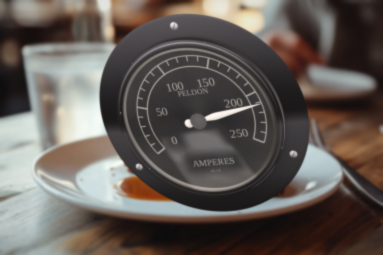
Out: **210** A
